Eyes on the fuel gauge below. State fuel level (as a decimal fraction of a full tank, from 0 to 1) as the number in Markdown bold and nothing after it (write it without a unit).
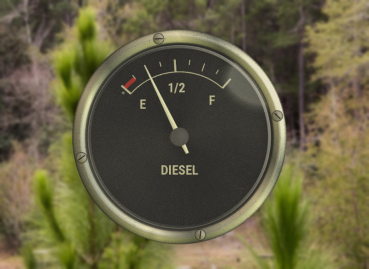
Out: **0.25**
